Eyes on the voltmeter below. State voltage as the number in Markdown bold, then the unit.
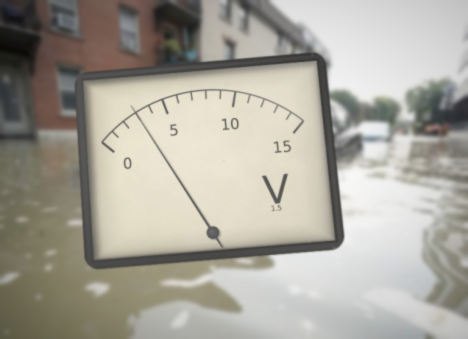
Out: **3** V
